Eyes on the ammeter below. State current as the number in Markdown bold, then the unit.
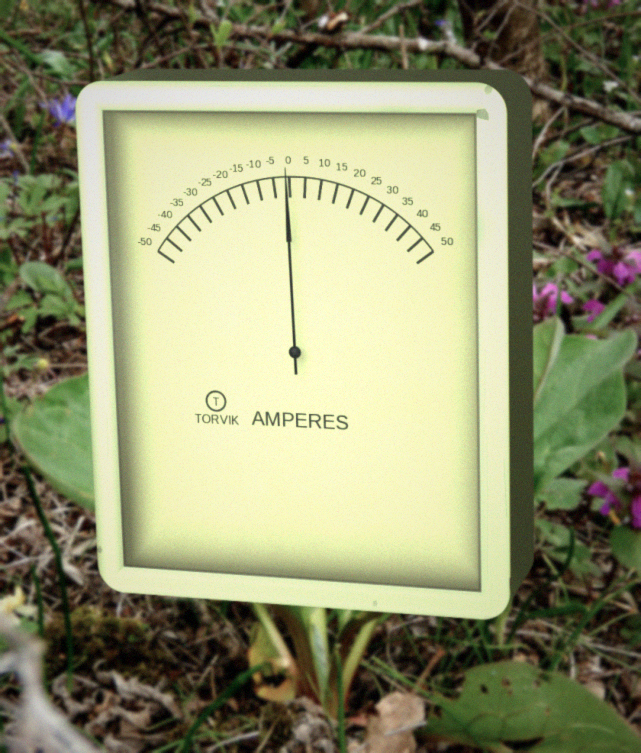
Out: **0** A
